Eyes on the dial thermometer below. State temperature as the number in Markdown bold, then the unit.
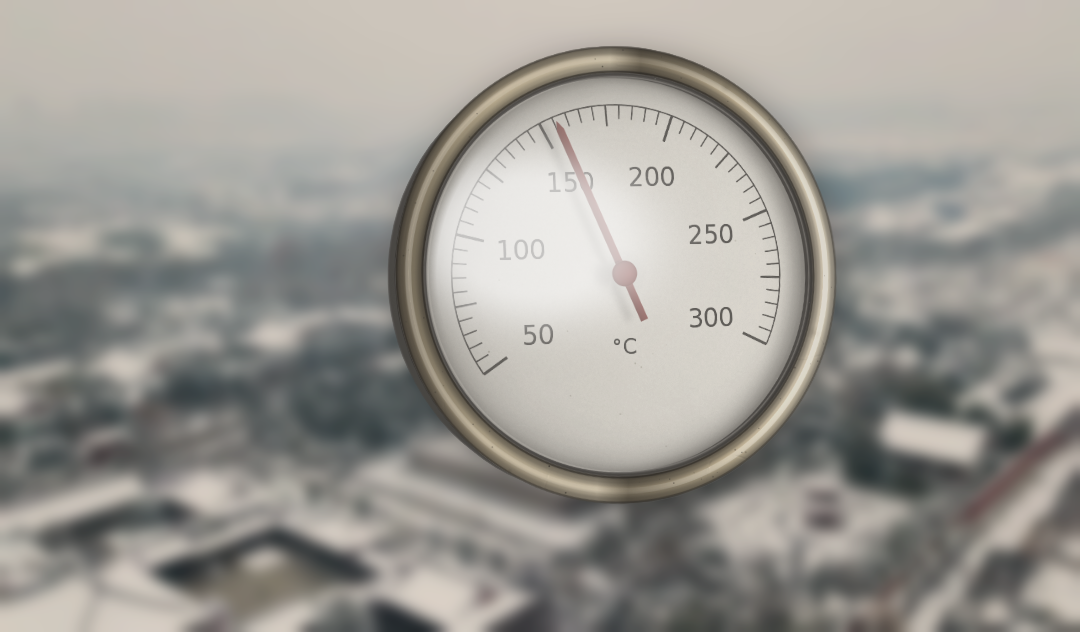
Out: **155** °C
